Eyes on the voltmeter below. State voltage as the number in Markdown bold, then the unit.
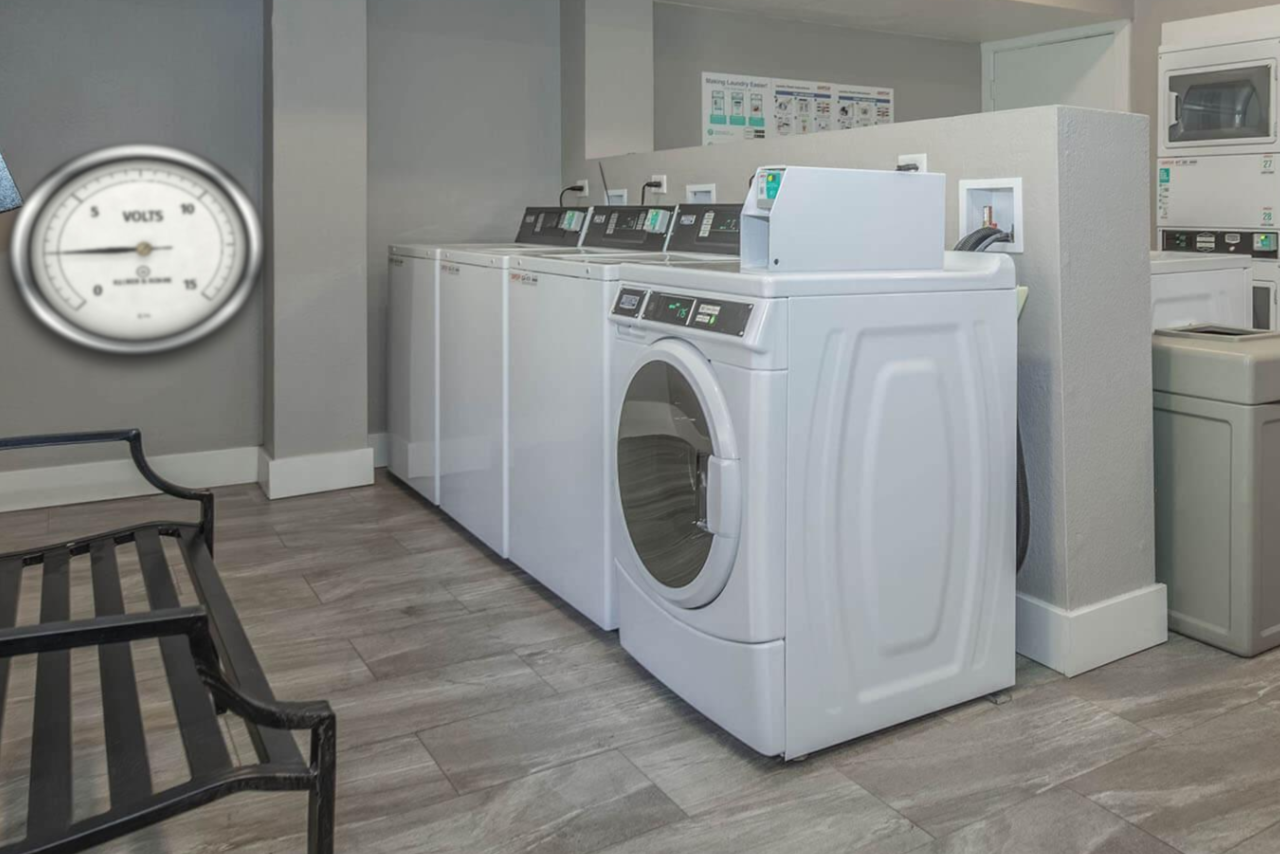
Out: **2.5** V
